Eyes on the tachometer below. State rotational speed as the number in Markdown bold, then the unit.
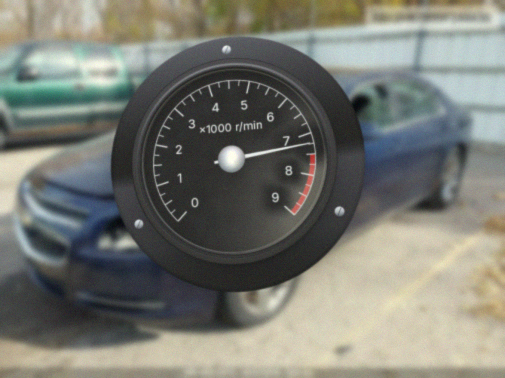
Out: **7250** rpm
